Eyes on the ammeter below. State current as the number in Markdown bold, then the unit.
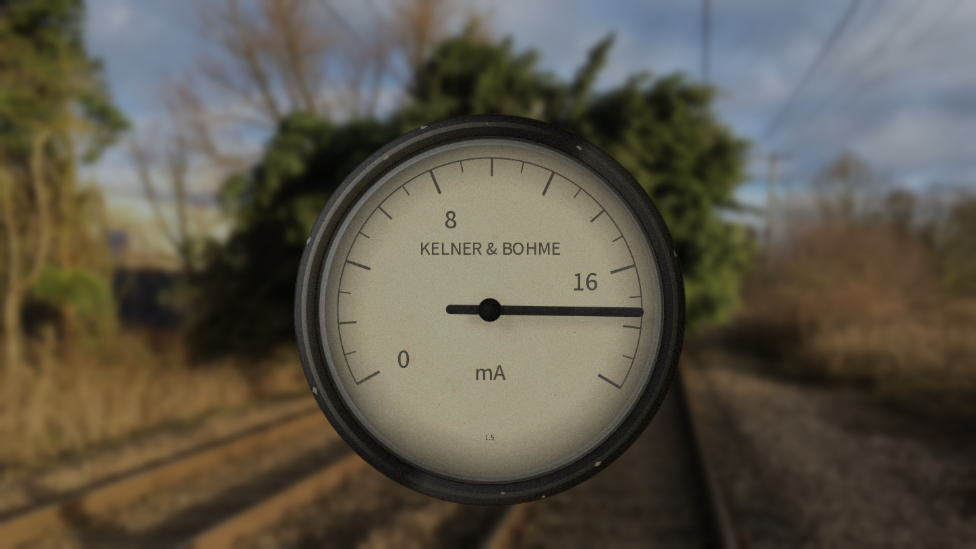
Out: **17.5** mA
